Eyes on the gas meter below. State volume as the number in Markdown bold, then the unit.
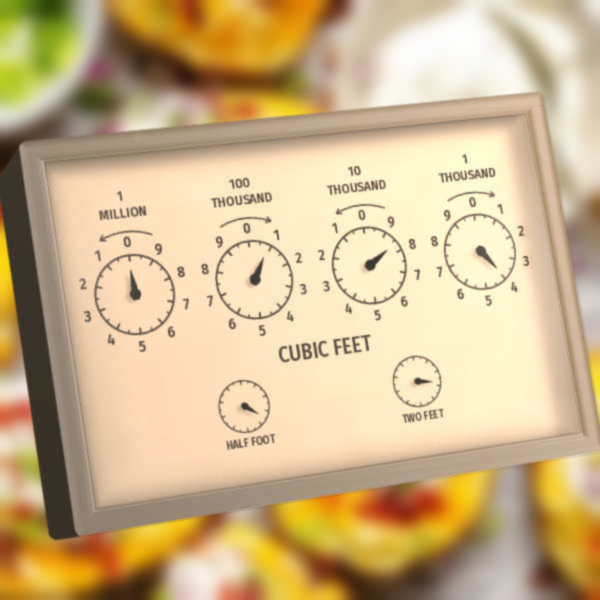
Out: **8400** ft³
